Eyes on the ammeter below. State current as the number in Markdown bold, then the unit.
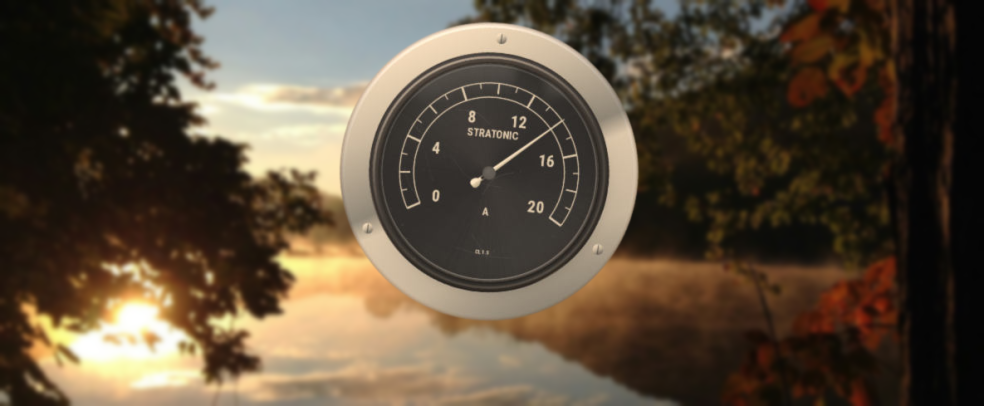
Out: **14** A
